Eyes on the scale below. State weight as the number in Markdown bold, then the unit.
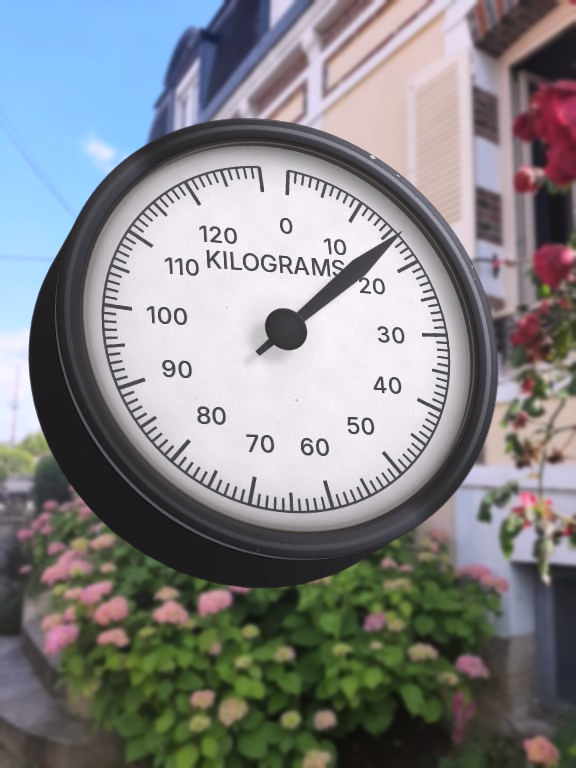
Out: **16** kg
